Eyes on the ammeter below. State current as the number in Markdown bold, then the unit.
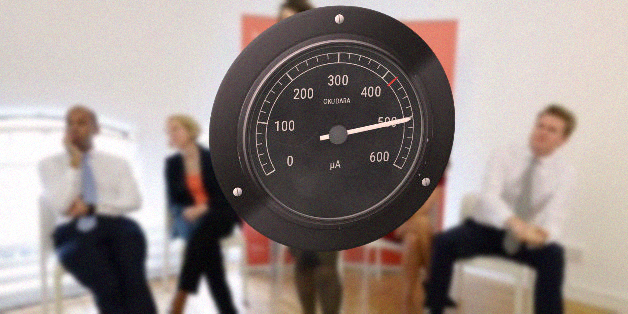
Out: **500** µA
